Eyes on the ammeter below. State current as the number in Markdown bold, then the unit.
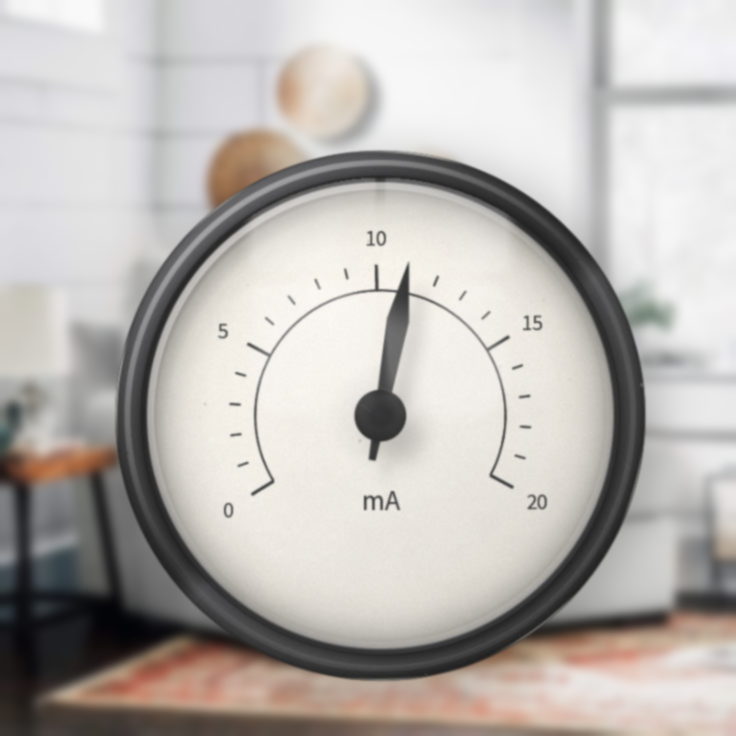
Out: **11** mA
